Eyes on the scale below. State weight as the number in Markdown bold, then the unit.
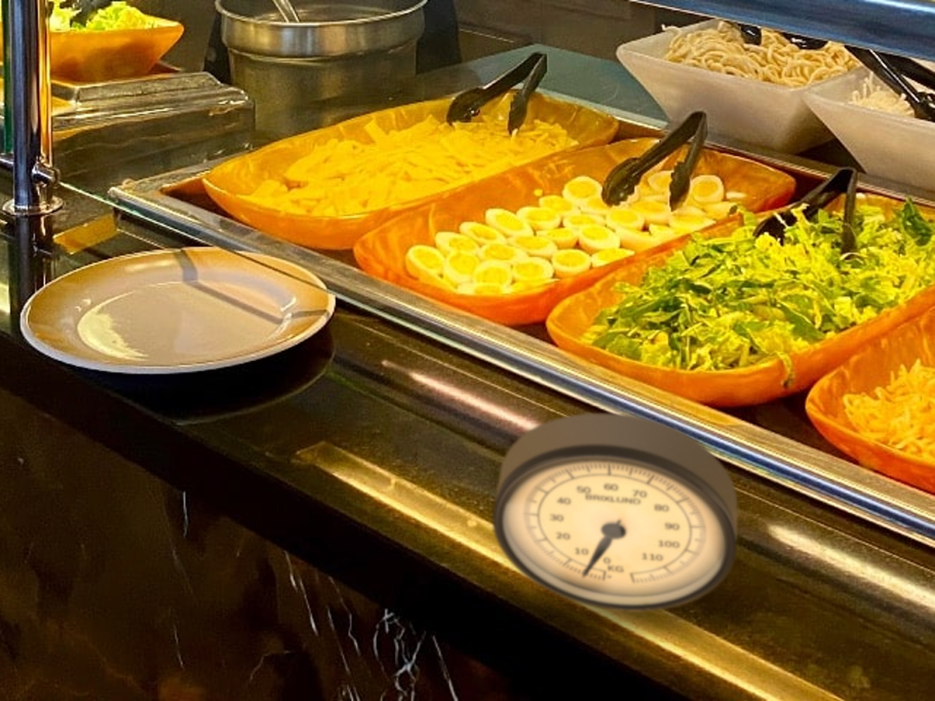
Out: **5** kg
